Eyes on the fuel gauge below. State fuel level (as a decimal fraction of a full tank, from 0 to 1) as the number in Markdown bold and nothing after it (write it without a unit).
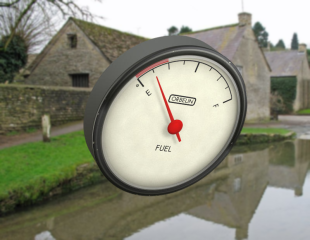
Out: **0.125**
